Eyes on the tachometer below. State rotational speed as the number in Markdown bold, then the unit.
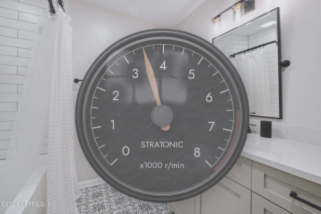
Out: **3500** rpm
